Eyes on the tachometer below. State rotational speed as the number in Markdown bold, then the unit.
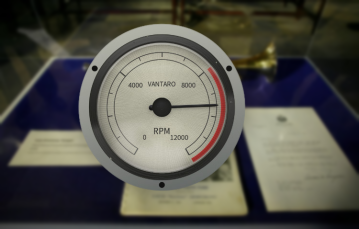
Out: **9500** rpm
